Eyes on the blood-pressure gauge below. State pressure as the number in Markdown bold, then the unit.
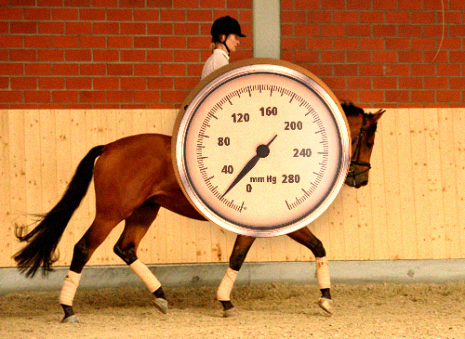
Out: **20** mmHg
